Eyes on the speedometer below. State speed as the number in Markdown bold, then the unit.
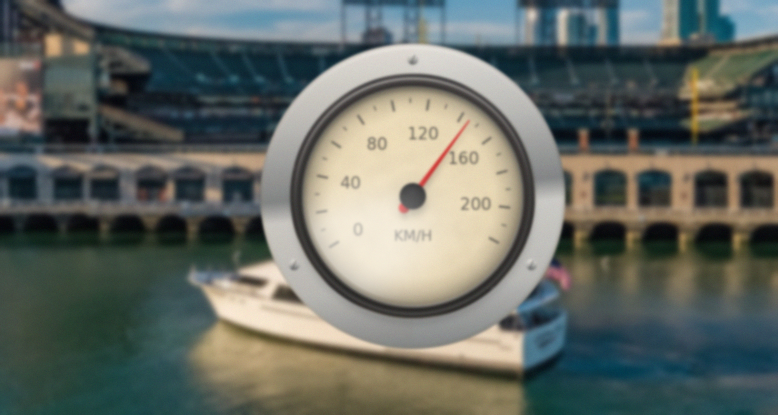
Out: **145** km/h
